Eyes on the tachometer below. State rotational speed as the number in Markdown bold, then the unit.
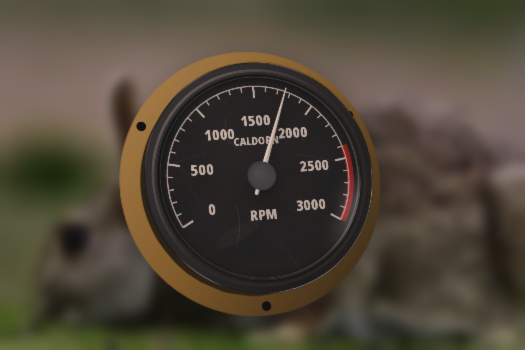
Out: **1750** rpm
